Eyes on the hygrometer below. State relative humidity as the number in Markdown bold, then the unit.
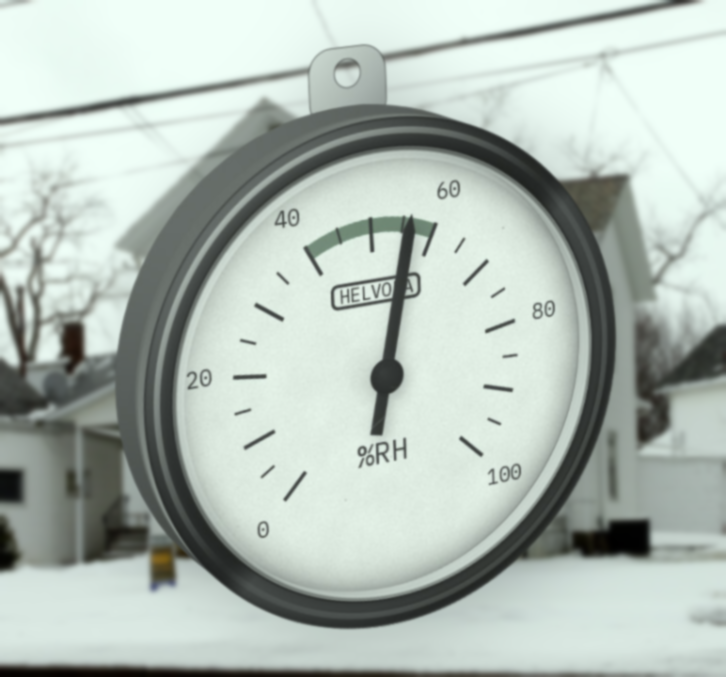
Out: **55** %
